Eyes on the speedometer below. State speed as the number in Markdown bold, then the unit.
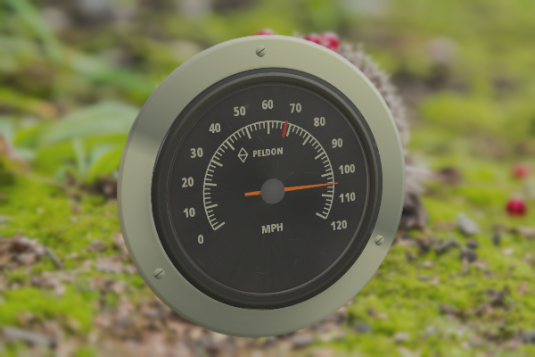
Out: **104** mph
